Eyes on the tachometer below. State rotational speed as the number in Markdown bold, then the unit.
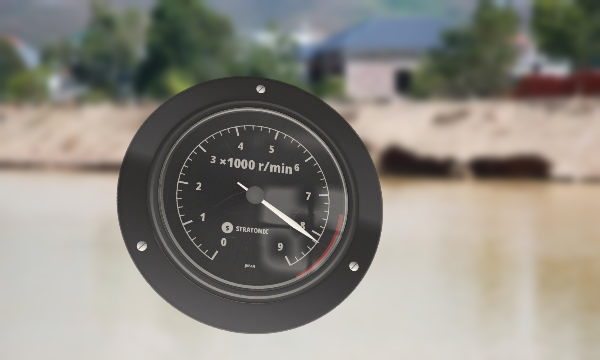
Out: **8200** rpm
